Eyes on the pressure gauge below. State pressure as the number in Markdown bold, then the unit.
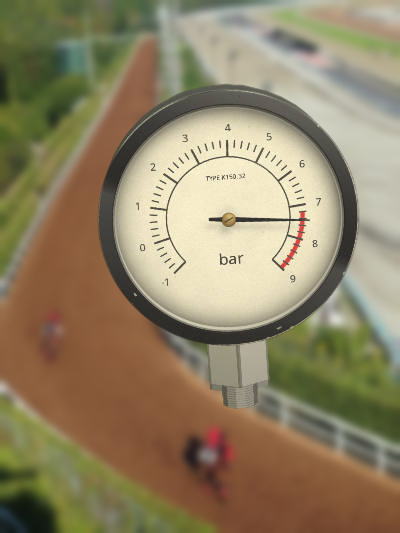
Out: **7.4** bar
